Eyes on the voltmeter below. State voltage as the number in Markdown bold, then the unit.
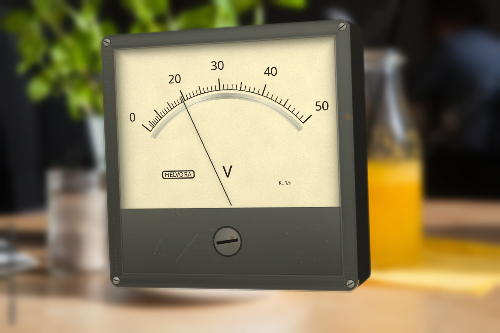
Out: **20** V
